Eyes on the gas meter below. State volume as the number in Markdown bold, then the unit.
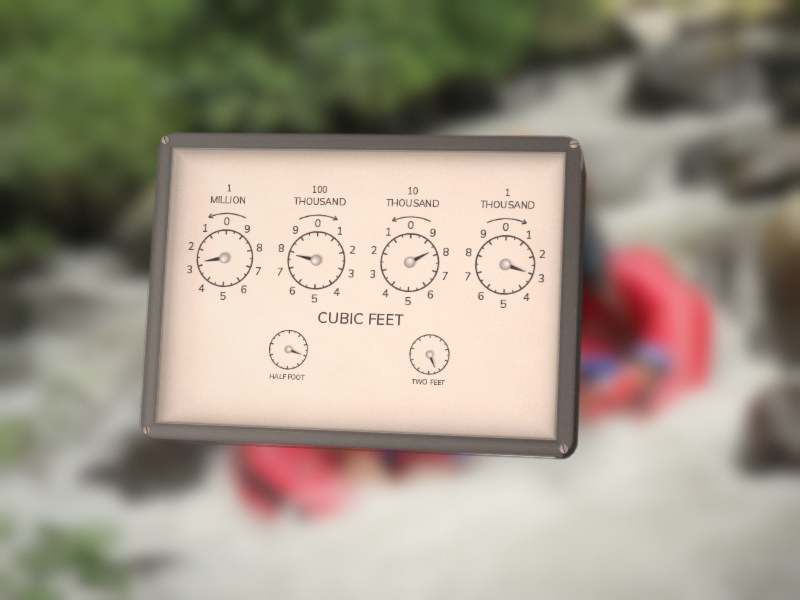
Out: **278300** ft³
